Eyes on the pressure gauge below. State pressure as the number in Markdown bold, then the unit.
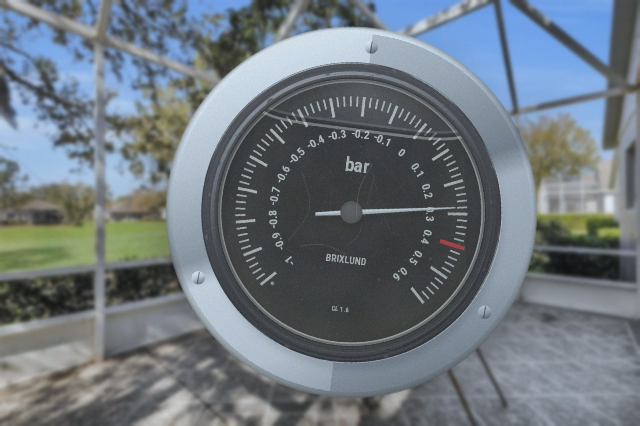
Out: **0.28** bar
